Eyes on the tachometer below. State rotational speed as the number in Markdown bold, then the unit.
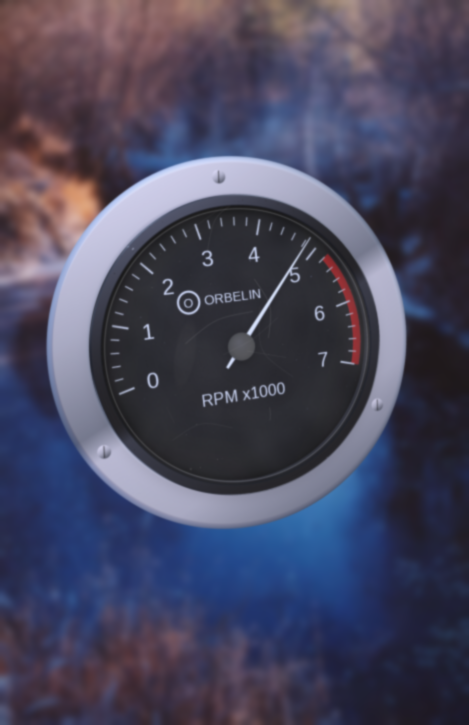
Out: **4800** rpm
